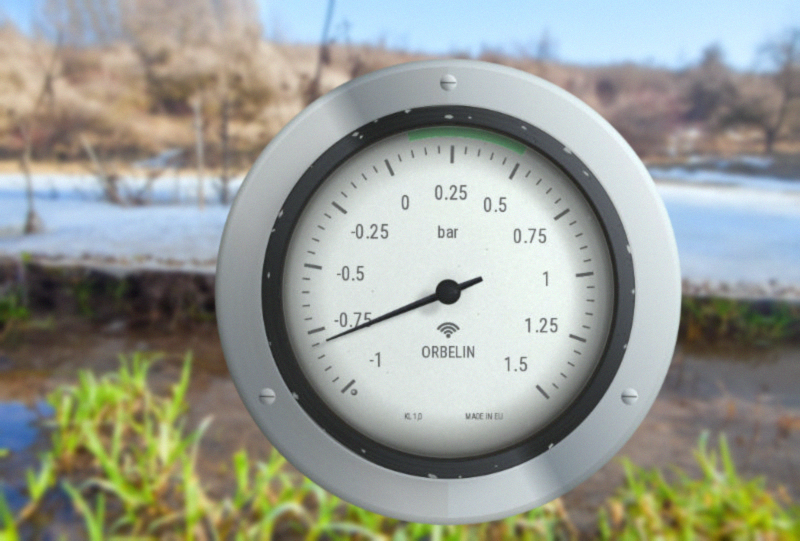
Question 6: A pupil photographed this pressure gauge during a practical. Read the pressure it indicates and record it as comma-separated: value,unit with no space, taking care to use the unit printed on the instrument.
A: -0.8,bar
